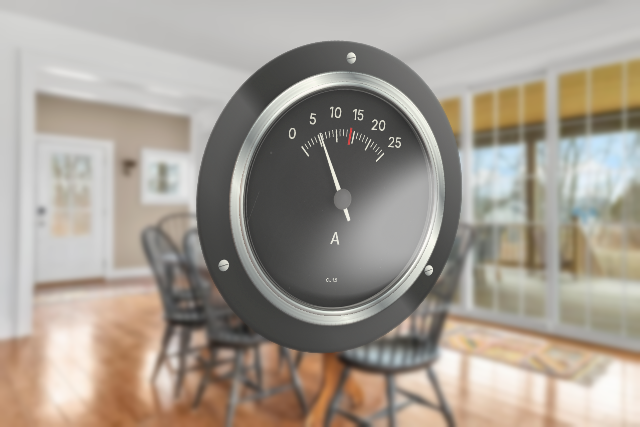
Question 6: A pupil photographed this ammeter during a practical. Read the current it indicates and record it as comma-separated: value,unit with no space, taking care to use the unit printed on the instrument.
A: 5,A
